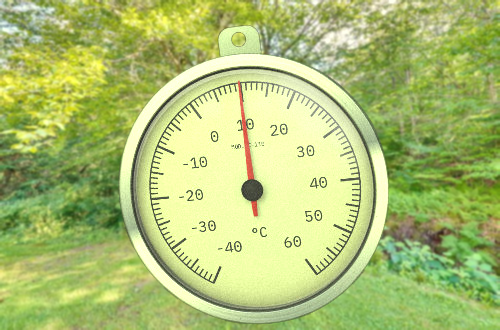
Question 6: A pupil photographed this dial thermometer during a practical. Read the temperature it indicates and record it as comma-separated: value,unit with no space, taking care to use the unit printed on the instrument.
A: 10,°C
